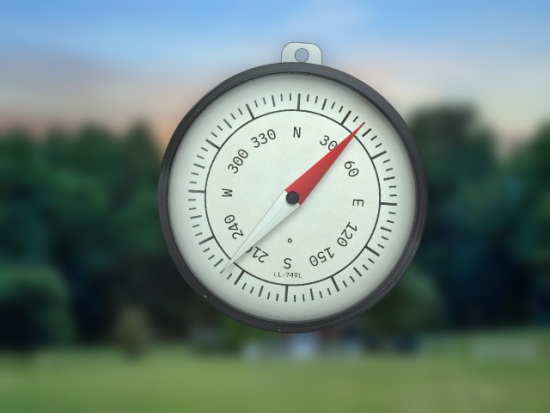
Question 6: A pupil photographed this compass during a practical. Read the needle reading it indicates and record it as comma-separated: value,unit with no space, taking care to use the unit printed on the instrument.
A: 40,°
